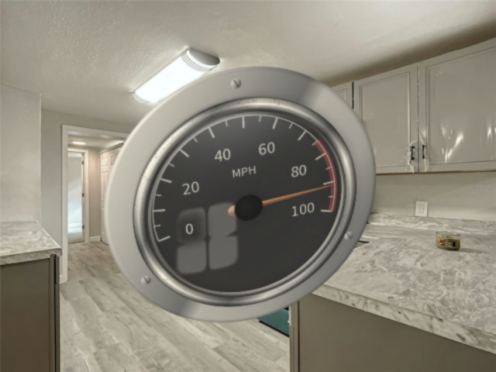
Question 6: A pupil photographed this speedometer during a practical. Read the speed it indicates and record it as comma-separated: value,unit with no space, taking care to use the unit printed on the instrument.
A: 90,mph
